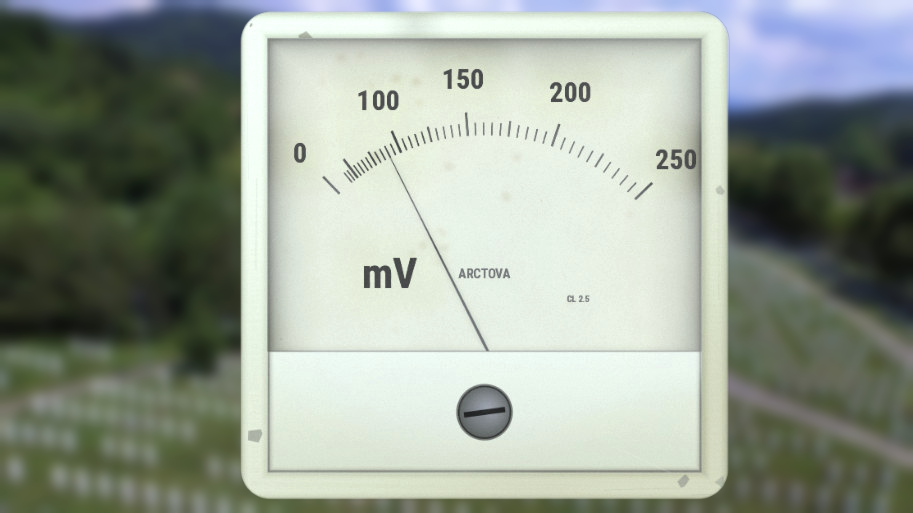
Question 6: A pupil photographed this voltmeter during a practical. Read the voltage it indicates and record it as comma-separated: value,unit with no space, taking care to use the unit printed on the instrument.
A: 90,mV
